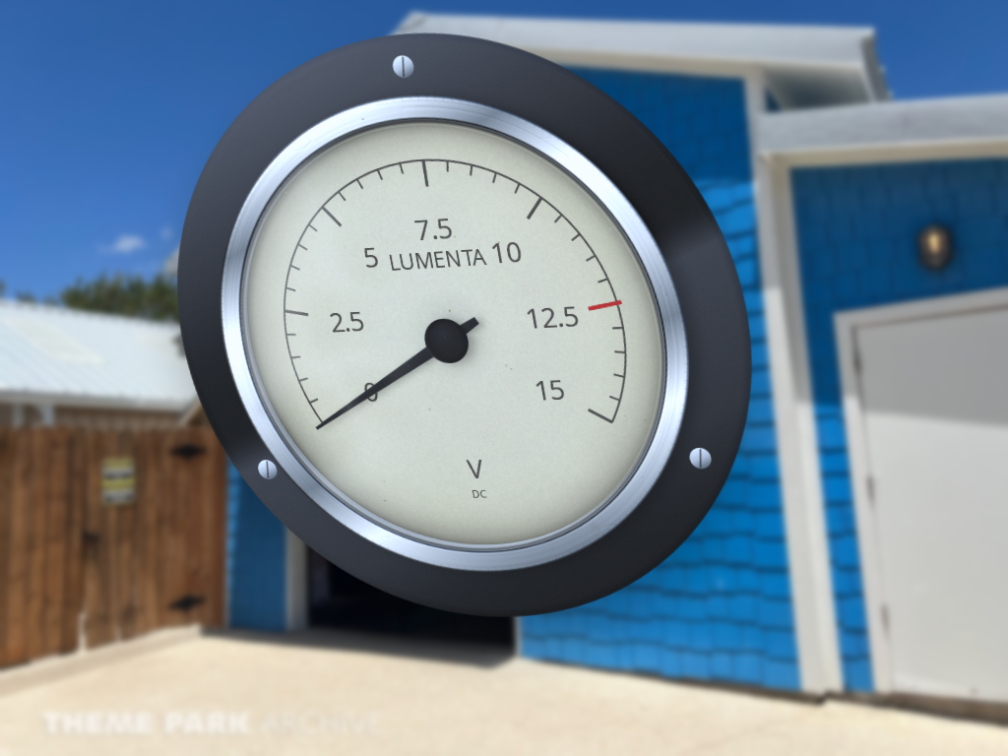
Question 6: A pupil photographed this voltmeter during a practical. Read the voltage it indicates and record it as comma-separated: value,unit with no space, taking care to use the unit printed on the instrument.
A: 0,V
